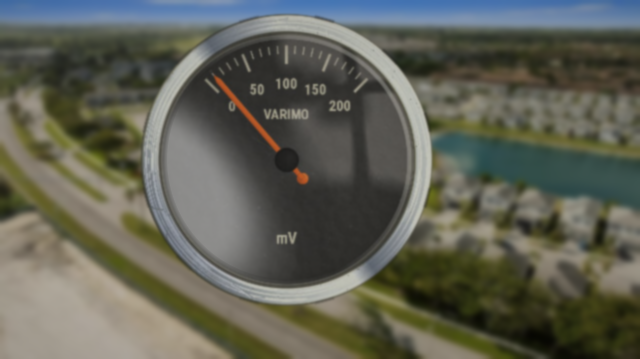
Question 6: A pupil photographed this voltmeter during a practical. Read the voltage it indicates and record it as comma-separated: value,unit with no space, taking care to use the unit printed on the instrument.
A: 10,mV
